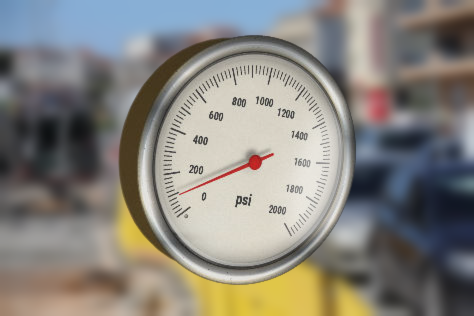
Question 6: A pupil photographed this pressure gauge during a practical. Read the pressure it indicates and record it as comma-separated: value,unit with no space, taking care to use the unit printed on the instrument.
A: 100,psi
